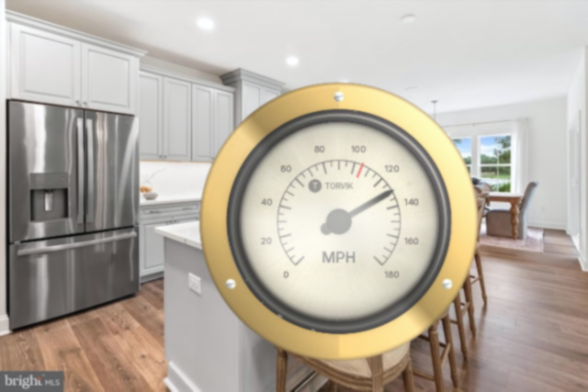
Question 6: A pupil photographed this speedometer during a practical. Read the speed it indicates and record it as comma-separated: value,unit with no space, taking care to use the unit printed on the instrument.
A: 130,mph
